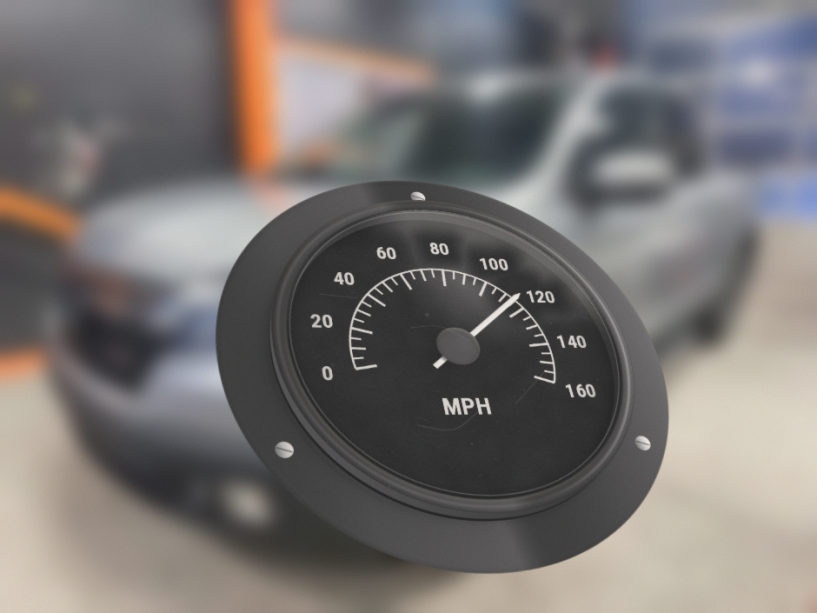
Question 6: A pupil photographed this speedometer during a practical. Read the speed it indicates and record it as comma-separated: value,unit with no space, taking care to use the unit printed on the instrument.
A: 115,mph
